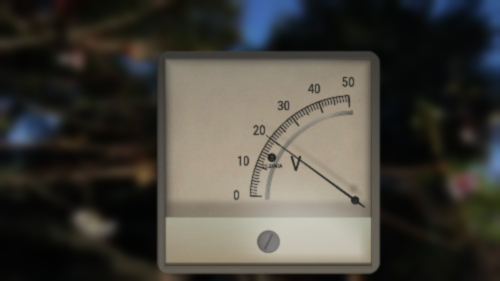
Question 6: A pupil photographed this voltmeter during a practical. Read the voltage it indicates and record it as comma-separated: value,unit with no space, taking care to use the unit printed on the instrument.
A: 20,V
